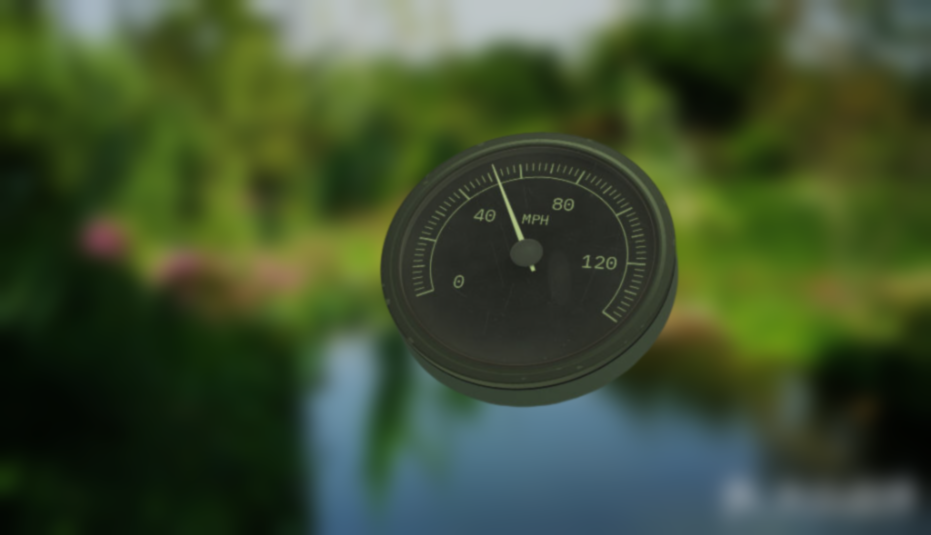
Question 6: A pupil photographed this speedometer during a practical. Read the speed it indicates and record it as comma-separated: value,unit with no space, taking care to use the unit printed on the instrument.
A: 52,mph
